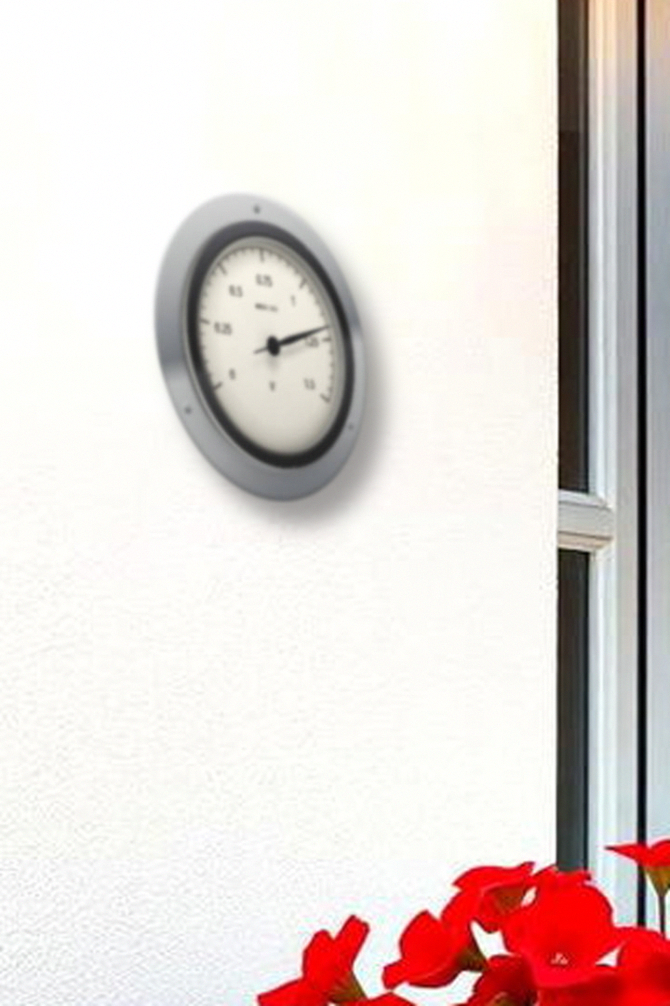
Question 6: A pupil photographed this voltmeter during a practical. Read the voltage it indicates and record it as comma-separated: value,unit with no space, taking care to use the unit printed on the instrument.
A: 1.2,V
